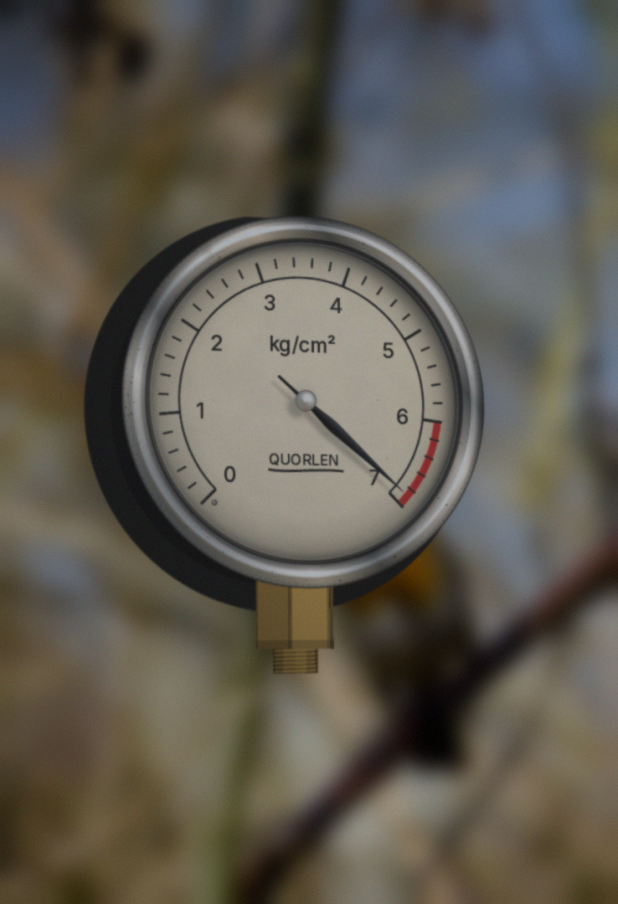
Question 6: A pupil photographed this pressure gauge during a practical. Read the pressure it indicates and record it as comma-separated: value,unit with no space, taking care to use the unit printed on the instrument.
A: 6.9,kg/cm²
